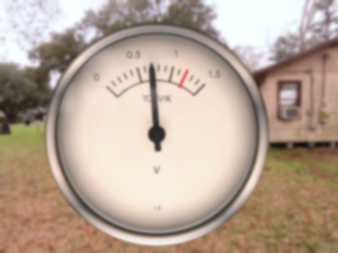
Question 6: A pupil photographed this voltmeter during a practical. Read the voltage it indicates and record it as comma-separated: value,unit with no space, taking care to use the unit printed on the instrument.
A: 0.7,V
